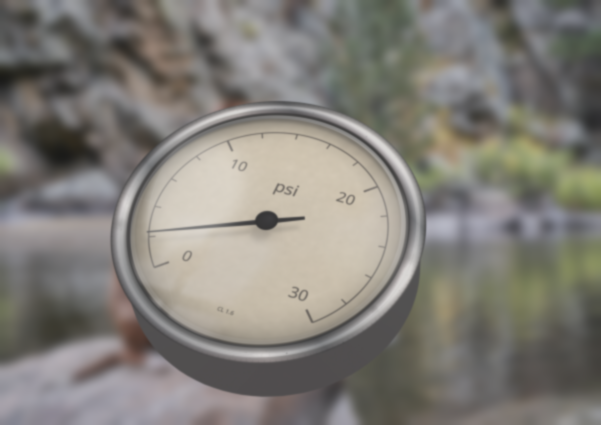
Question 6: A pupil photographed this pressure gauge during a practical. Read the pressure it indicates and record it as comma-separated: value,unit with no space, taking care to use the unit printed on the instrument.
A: 2,psi
